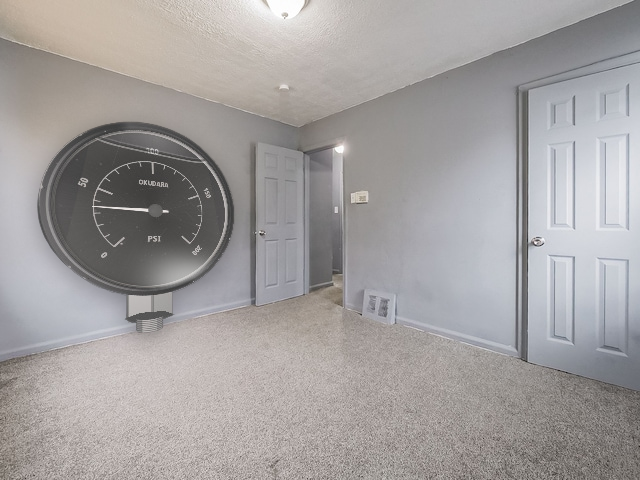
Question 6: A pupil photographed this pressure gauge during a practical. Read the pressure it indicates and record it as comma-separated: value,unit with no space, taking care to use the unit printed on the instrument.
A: 35,psi
